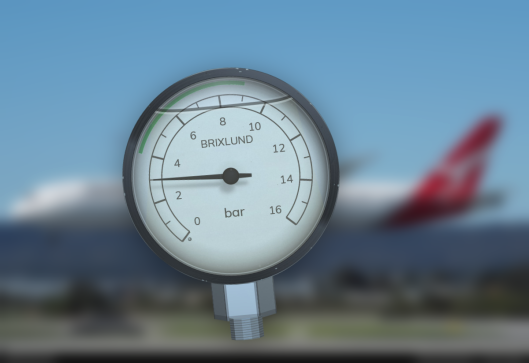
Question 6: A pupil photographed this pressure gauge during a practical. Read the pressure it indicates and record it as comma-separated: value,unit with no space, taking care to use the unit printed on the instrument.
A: 3,bar
